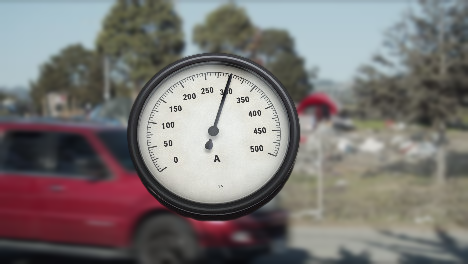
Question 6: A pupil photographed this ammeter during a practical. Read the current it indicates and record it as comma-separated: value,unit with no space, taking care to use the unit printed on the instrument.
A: 300,A
